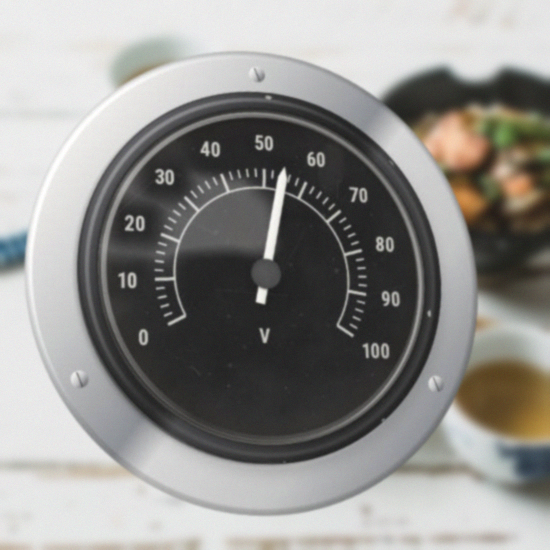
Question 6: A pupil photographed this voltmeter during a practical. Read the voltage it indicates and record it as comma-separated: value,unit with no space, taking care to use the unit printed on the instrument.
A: 54,V
